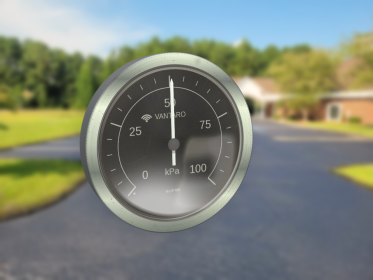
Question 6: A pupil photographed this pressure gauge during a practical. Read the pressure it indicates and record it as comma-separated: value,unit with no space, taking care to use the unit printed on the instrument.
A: 50,kPa
